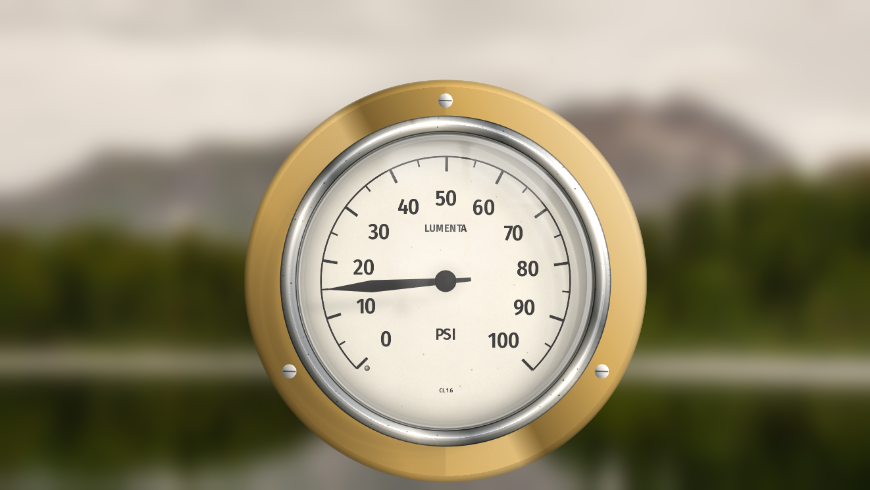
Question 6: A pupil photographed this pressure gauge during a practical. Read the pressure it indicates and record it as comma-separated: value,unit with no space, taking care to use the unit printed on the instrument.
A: 15,psi
